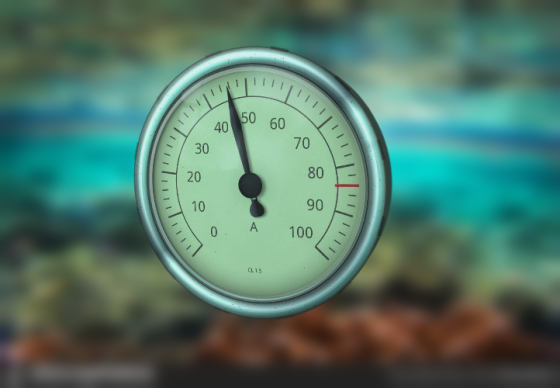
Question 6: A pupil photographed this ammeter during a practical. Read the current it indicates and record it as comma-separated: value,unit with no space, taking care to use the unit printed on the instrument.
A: 46,A
